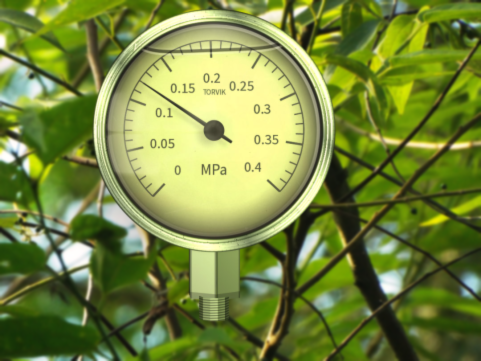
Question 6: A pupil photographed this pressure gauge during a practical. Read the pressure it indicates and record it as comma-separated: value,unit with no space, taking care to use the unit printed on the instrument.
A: 0.12,MPa
